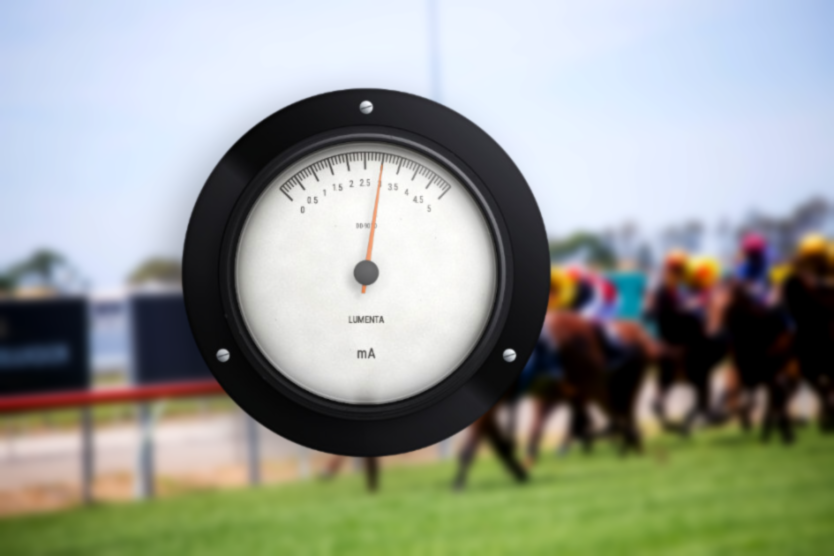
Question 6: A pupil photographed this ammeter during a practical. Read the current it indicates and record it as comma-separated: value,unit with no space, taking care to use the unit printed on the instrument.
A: 3,mA
